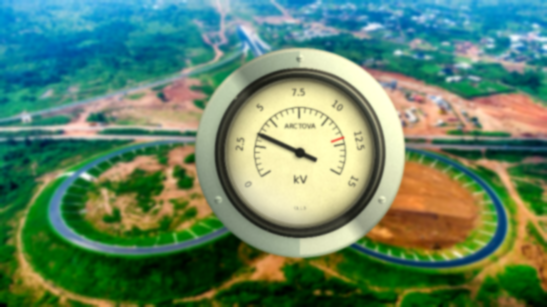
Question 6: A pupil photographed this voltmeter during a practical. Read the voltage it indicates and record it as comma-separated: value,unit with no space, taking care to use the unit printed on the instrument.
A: 3.5,kV
